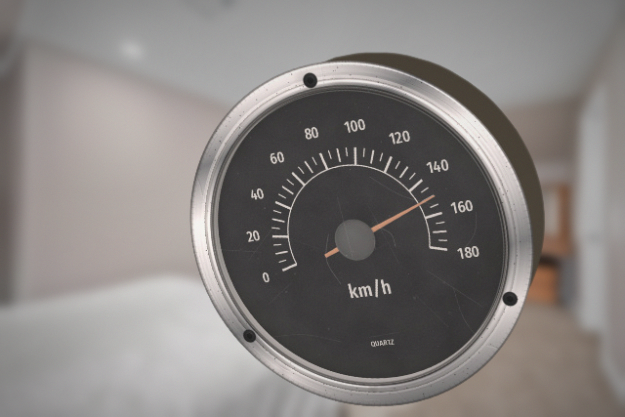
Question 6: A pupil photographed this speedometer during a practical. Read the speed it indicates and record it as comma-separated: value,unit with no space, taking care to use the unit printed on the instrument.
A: 150,km/h
